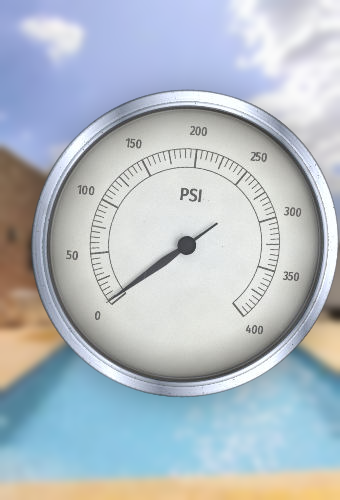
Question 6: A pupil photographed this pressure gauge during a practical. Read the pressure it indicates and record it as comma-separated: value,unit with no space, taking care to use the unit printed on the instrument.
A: 5,psi
